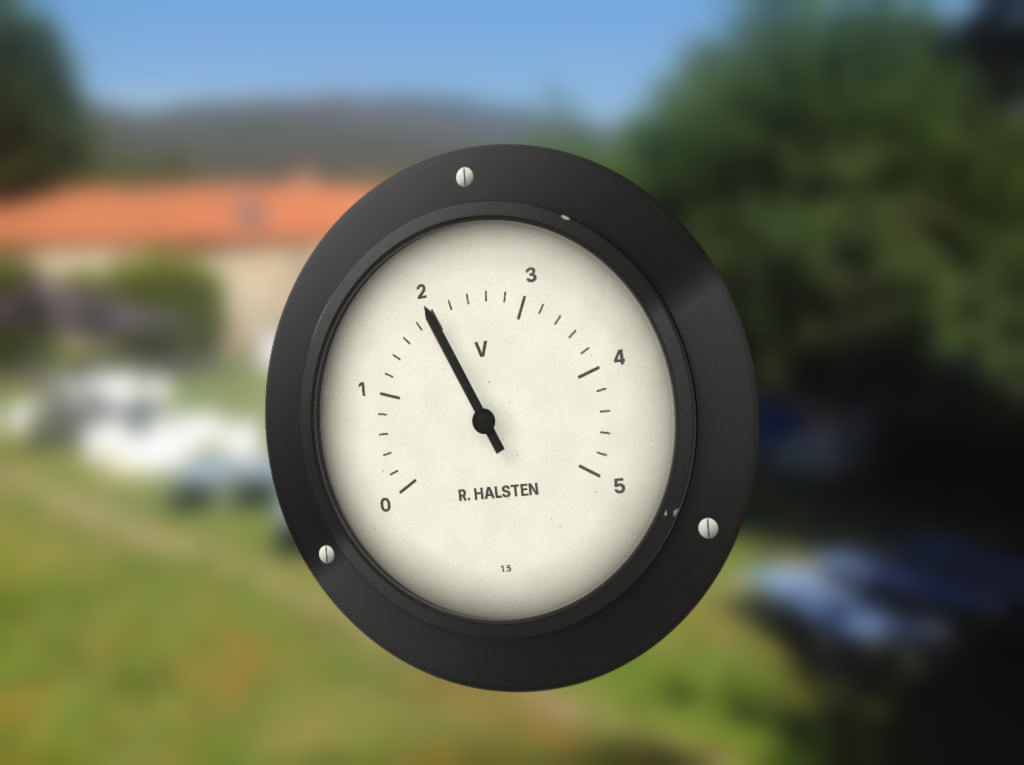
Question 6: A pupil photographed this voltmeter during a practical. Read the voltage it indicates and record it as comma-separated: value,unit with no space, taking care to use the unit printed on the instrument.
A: 2,V
